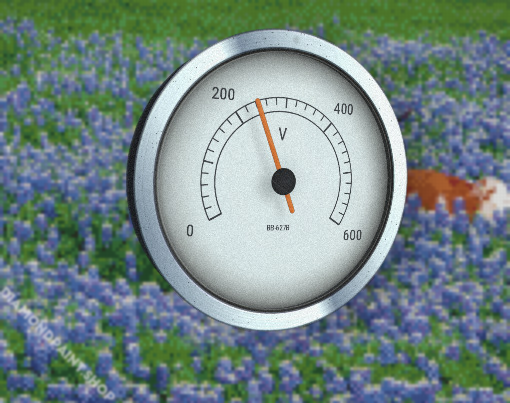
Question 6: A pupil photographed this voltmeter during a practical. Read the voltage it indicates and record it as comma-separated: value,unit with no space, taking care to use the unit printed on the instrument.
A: 240,V
